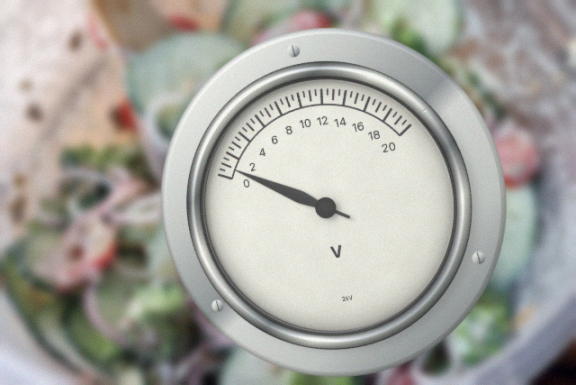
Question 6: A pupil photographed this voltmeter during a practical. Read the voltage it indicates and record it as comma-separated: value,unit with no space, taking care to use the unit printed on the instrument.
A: 1,V
